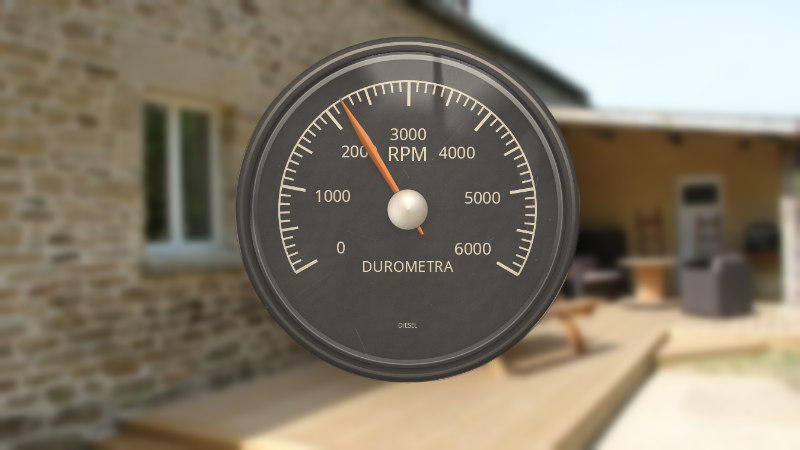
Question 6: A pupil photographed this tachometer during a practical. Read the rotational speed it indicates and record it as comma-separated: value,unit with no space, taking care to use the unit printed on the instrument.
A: 2200,rpm
